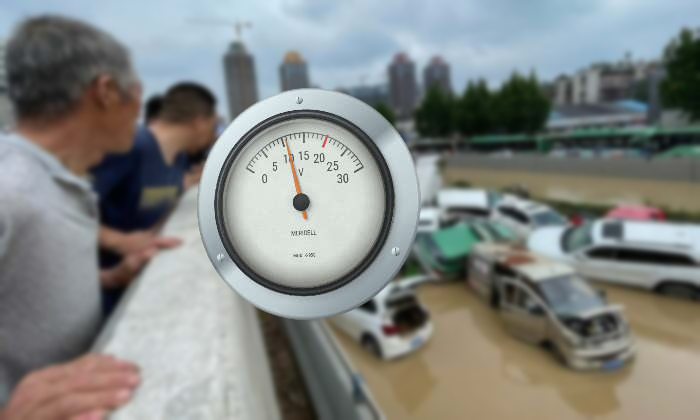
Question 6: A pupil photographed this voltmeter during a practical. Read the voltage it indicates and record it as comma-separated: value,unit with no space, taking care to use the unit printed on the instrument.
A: 11,V
